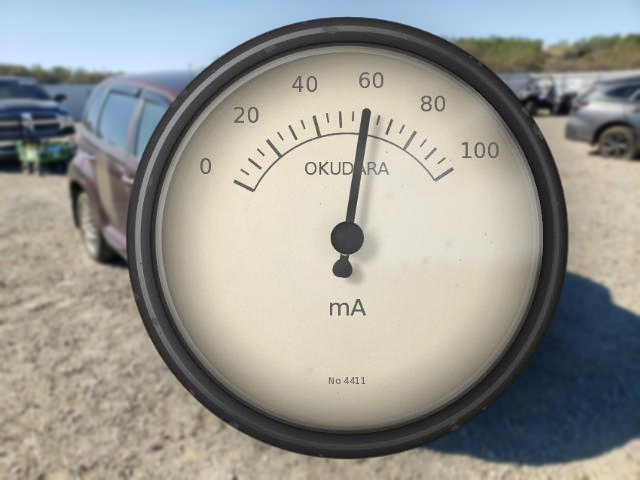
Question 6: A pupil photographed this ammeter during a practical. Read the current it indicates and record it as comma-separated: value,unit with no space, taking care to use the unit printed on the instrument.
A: 60,mA
